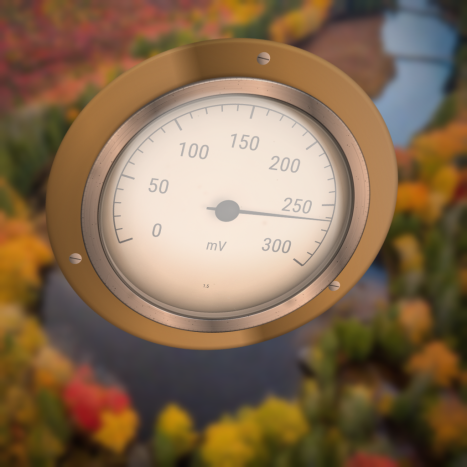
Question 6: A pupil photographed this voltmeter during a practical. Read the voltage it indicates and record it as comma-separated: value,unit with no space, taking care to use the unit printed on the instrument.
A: 260,mV
